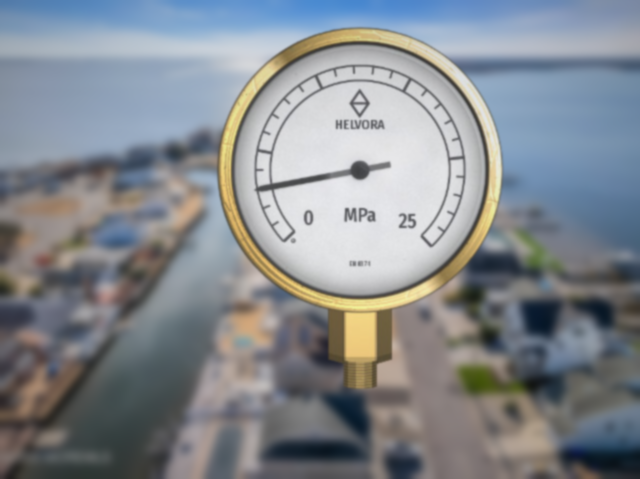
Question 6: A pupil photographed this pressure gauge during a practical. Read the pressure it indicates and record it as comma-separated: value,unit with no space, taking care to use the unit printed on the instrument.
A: 3,MPa
